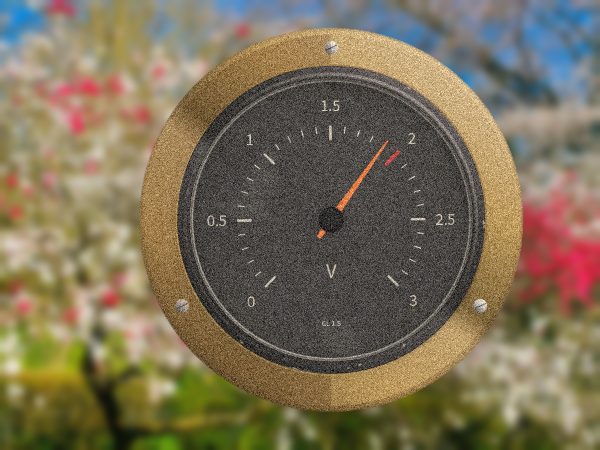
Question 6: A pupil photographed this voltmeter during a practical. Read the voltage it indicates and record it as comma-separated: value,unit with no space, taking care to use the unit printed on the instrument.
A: 1.9,V
